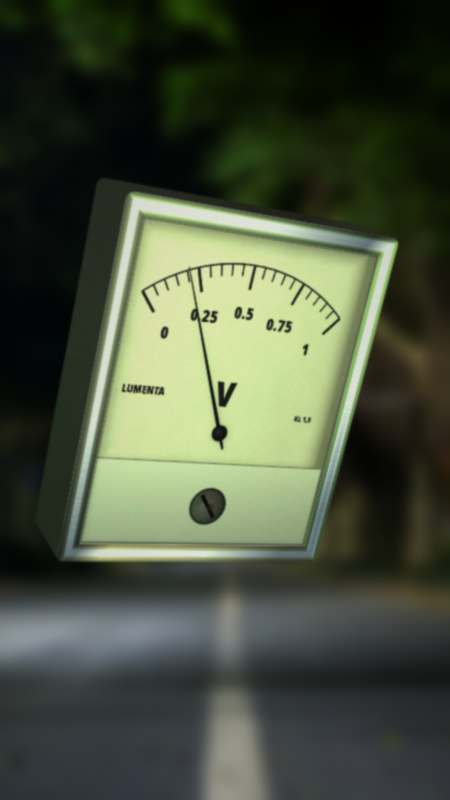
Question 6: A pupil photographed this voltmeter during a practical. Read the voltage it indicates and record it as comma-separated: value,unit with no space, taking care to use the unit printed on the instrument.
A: 0.2,V
